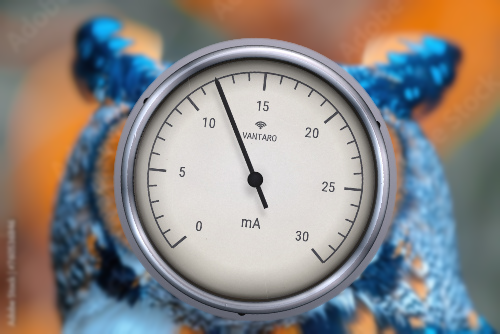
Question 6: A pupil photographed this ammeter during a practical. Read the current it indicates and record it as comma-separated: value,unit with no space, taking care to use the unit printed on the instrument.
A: 12,mA
